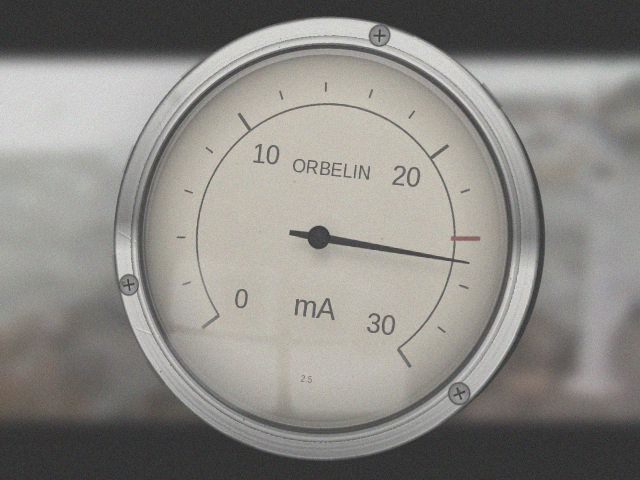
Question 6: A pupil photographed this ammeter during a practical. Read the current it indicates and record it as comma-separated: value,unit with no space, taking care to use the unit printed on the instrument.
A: 25,mA
